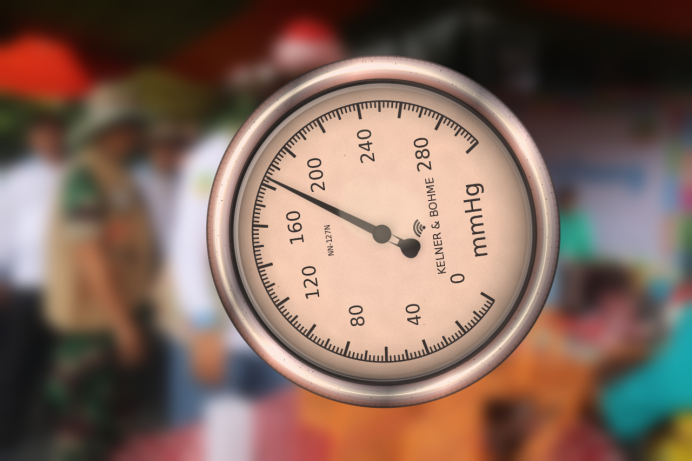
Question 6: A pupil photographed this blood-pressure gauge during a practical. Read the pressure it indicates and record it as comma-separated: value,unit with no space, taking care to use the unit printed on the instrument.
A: 184,mmHg
